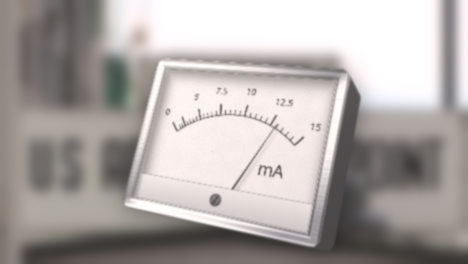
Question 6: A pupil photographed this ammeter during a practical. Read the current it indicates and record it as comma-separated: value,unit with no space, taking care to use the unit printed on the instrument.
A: 13,mA
